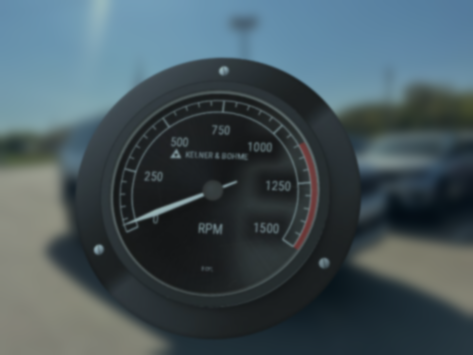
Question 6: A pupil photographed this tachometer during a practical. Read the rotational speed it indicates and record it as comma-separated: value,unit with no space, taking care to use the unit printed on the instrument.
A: 25,rpm
